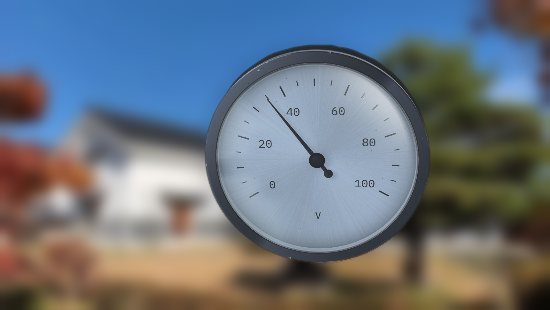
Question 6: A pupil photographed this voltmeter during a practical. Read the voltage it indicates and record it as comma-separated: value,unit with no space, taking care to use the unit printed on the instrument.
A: 35,V
